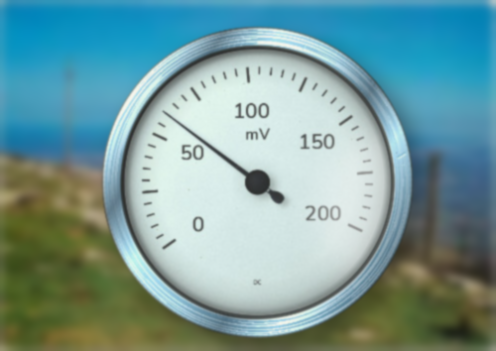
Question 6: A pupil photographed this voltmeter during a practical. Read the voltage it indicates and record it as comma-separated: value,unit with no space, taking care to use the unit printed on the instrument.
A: 60,mV
